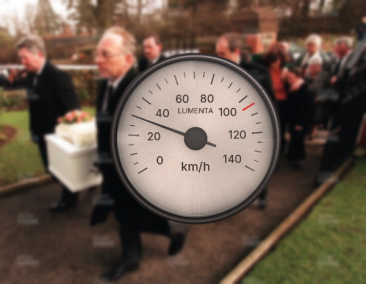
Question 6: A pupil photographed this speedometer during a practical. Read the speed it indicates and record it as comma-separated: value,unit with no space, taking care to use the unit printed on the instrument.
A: 30,km/h
